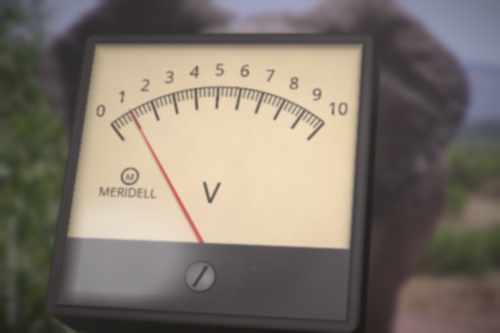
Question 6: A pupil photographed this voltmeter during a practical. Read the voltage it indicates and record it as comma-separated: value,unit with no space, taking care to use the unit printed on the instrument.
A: 1,V
